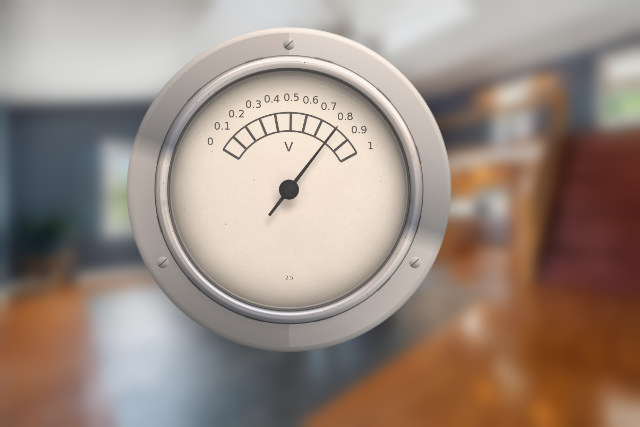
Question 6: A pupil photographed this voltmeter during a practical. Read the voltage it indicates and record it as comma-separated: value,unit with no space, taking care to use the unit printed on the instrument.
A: 0.8,V
